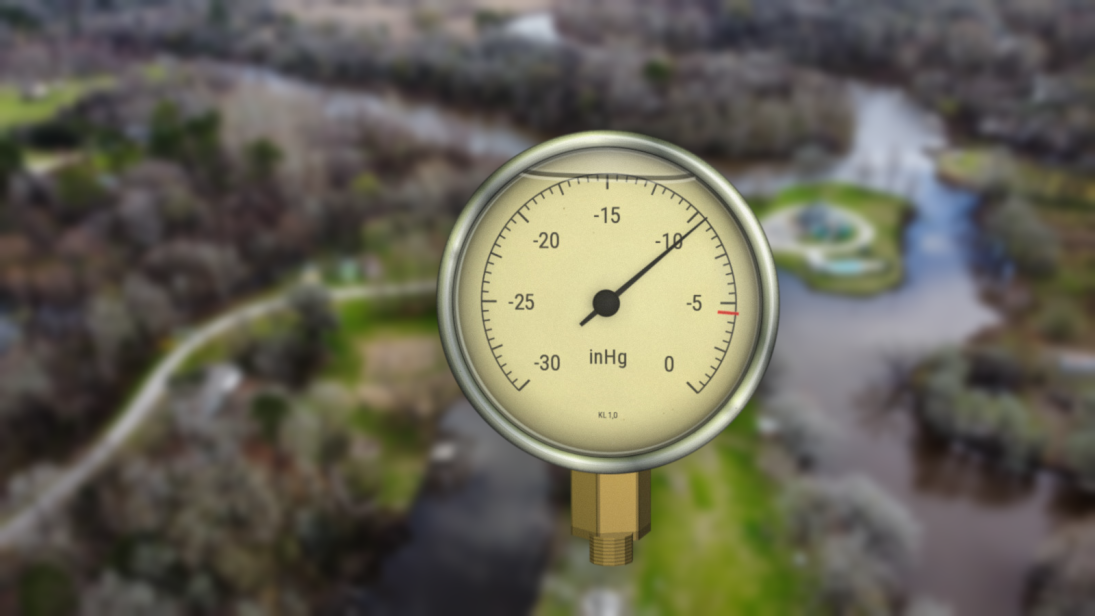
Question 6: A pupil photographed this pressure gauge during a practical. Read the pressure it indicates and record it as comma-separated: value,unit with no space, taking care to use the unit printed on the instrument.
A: -9.5,inHg
